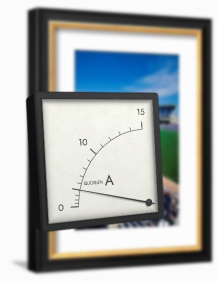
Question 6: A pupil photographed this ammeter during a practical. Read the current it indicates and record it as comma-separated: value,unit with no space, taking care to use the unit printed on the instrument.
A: 5,A
